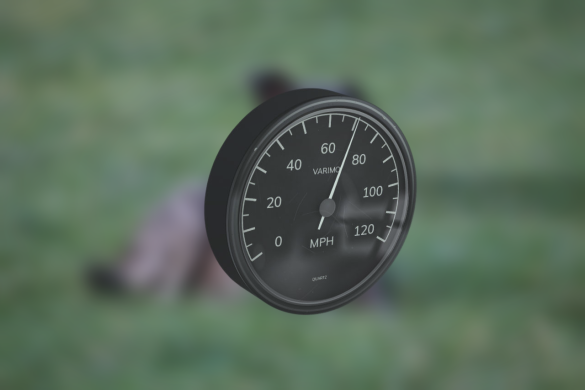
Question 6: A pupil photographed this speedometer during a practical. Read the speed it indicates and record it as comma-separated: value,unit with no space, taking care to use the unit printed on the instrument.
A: 70,mph
